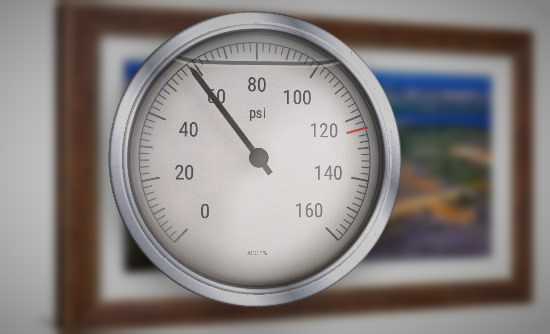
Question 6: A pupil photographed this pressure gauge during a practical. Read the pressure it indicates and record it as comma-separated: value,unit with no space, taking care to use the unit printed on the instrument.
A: 58,psi
